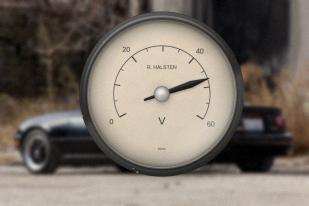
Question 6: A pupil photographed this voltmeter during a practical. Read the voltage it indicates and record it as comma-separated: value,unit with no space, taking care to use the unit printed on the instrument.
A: 47.5,V
